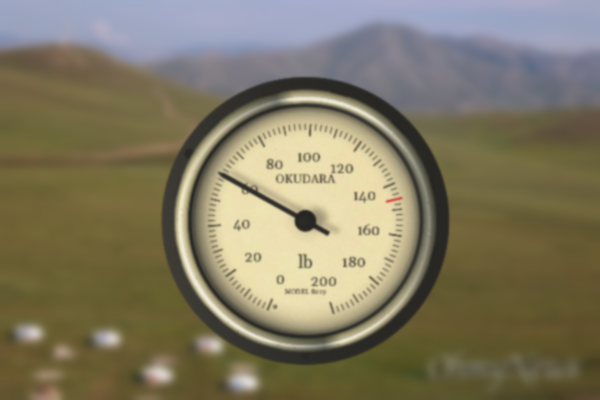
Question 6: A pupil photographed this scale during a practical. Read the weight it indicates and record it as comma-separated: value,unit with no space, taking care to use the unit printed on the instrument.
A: 60,lb
